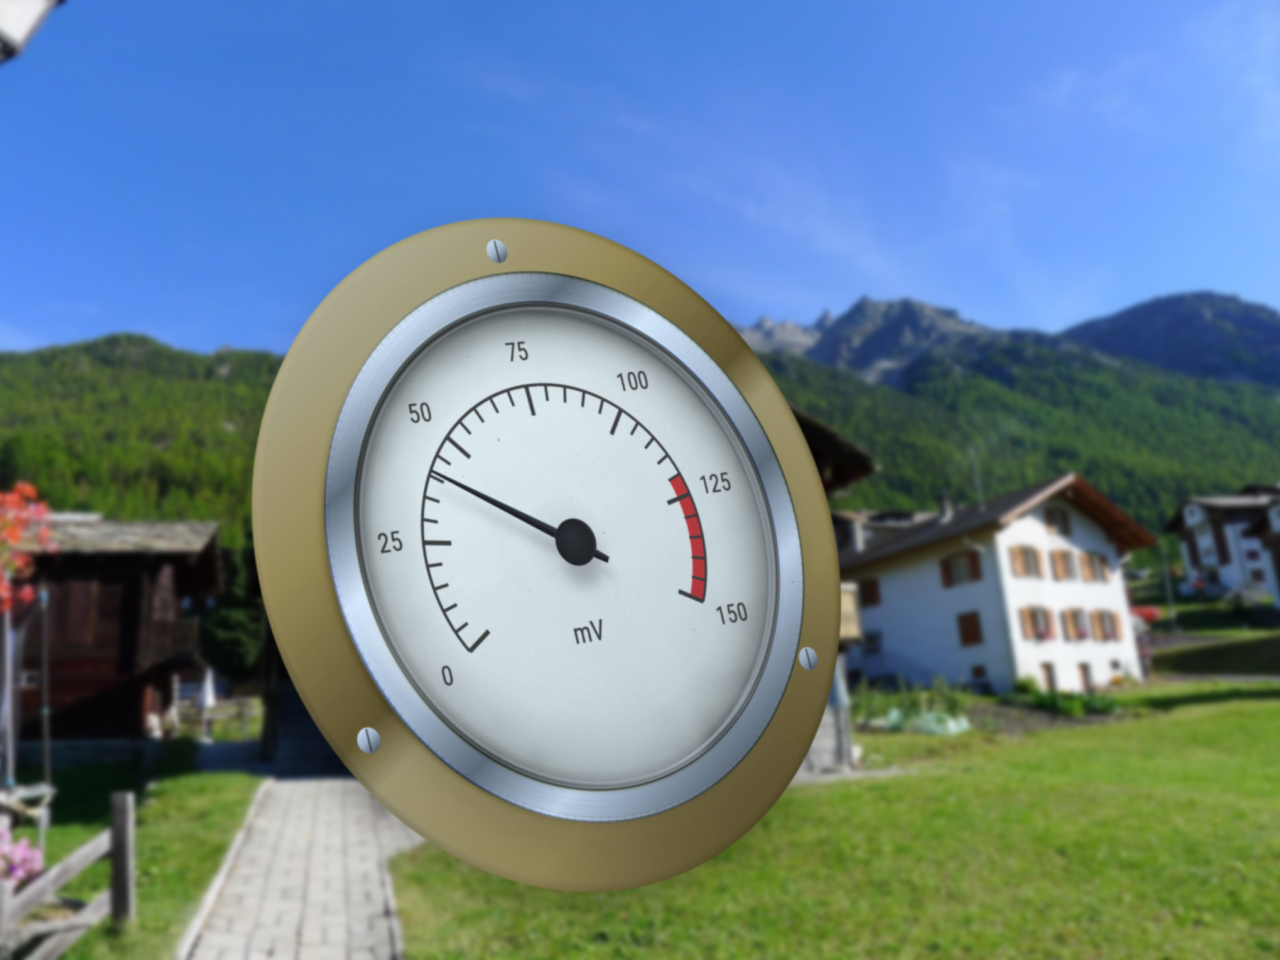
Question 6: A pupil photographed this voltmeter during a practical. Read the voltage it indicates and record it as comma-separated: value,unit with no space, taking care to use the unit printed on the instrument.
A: 40,mV
